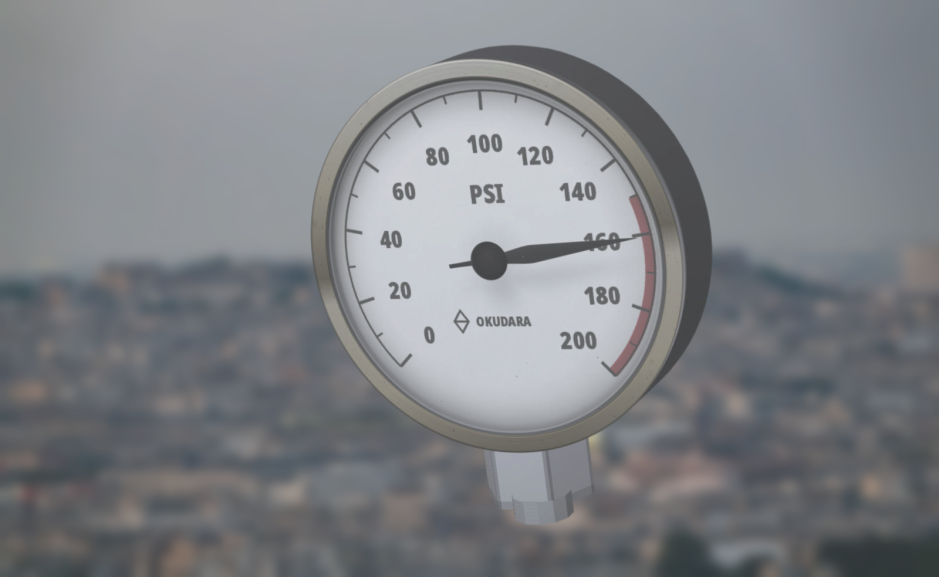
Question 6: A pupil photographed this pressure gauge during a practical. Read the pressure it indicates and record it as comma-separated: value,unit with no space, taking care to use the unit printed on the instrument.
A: 160,psi
